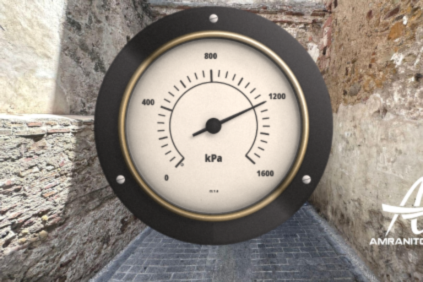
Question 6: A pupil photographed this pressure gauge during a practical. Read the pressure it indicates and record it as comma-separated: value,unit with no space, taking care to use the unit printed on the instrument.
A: 1200,kPa
